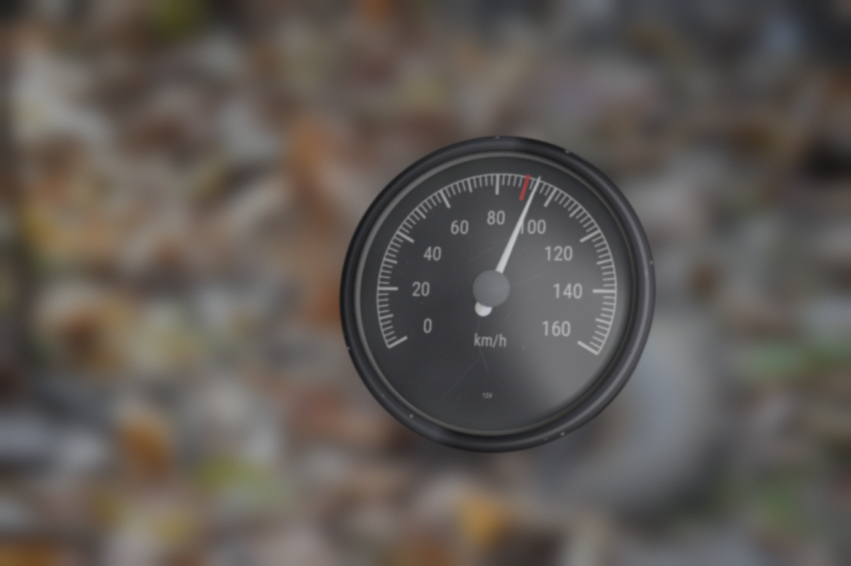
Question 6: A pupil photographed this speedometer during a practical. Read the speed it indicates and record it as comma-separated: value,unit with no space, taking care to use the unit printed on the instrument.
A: 94,km/h
